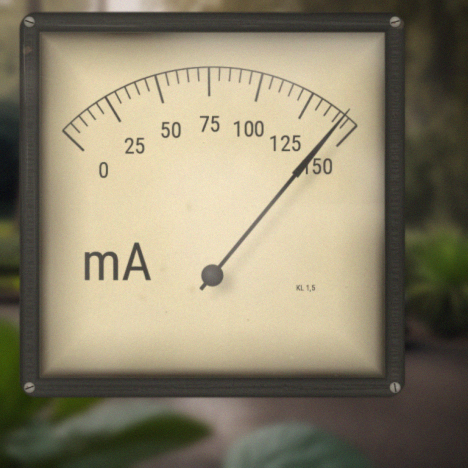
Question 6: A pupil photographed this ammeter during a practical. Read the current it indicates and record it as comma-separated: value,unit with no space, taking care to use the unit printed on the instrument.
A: 142.5,mA
